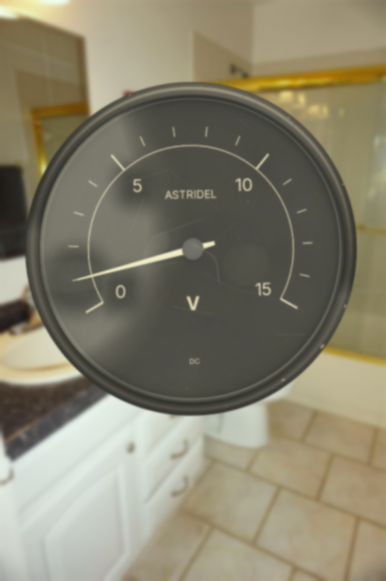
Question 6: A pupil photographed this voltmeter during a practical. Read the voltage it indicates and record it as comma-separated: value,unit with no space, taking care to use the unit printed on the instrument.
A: 1,V
